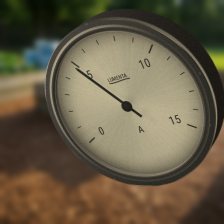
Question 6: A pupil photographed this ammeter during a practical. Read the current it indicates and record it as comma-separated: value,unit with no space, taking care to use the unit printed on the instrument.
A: 5,A
